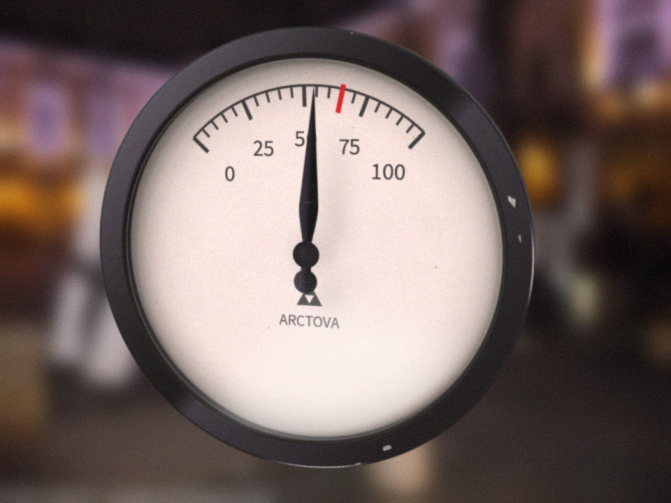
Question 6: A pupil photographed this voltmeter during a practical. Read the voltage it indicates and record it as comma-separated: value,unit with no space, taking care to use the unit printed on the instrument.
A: 55,V
